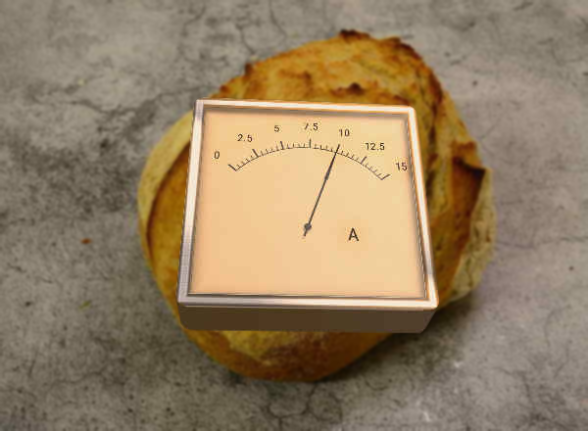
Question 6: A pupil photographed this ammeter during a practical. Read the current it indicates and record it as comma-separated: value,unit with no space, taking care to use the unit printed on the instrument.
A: 10,A
